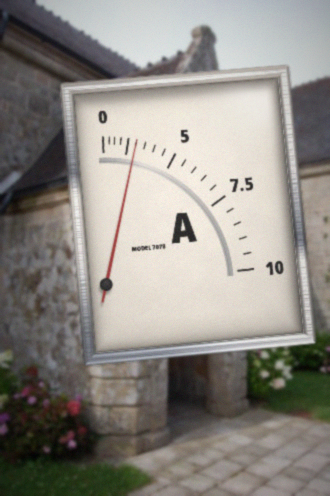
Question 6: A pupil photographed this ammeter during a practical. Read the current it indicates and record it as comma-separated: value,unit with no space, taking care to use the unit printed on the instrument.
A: 3,A
